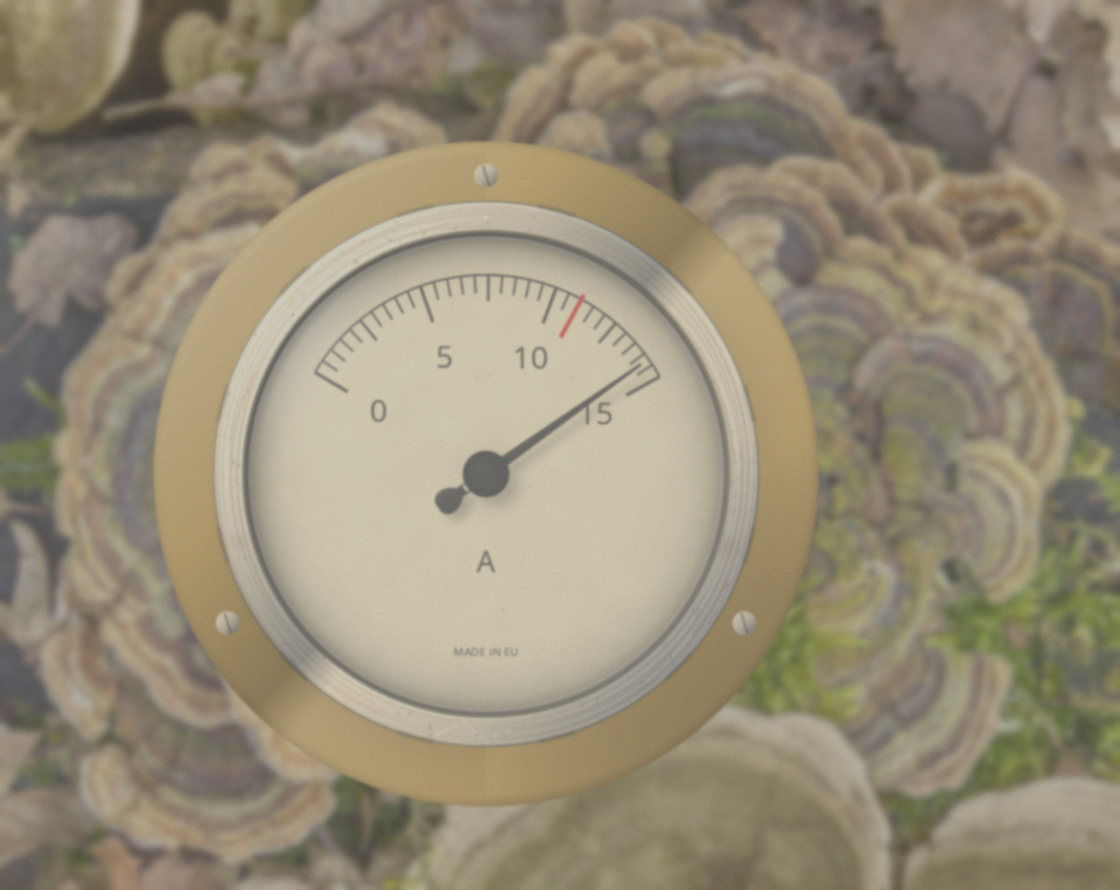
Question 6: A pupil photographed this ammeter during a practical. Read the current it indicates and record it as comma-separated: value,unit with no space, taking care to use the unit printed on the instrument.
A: 14.25,A
